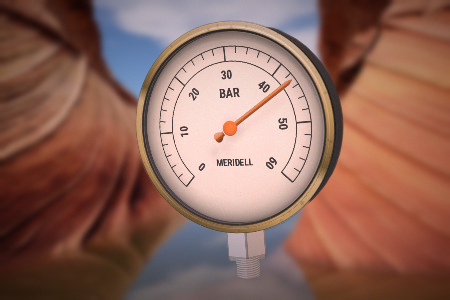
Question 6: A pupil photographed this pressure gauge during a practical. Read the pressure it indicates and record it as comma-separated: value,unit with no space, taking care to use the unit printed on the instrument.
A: 43,bar
